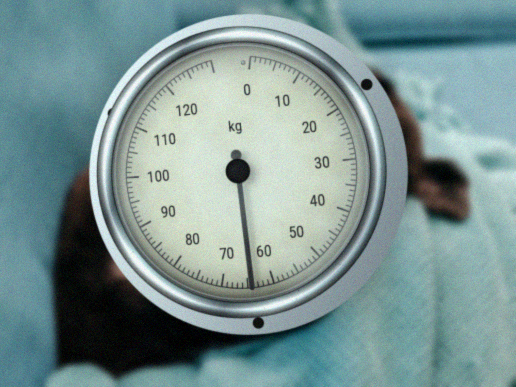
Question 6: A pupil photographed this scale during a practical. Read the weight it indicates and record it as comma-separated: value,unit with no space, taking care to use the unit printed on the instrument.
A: 64,kg
